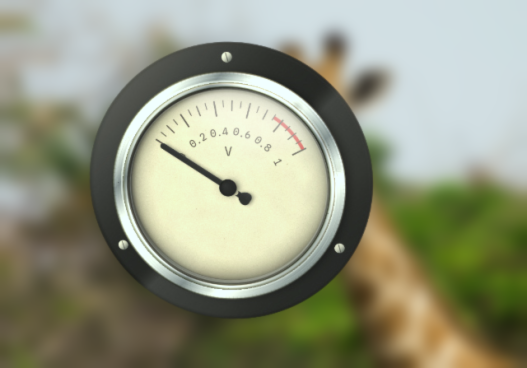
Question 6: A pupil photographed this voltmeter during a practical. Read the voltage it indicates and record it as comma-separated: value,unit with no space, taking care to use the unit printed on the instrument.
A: 0,V
